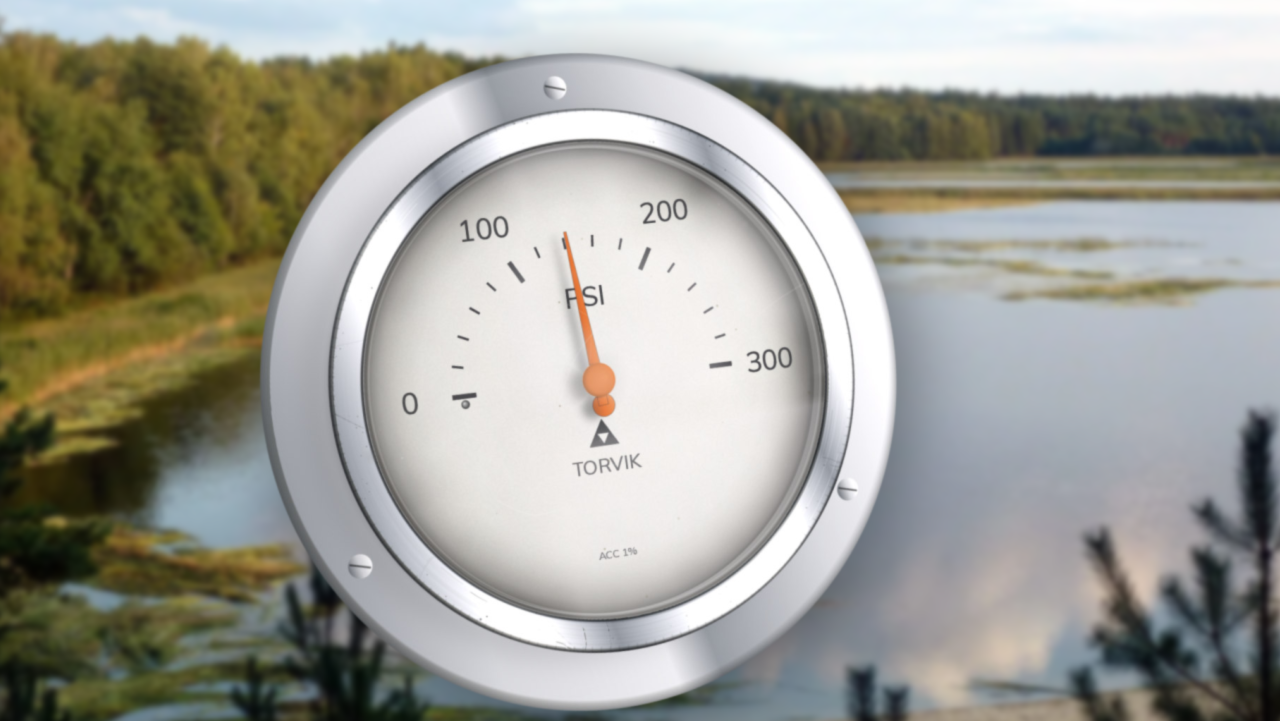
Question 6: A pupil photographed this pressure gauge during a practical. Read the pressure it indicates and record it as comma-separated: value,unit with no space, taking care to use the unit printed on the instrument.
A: 140,psi
